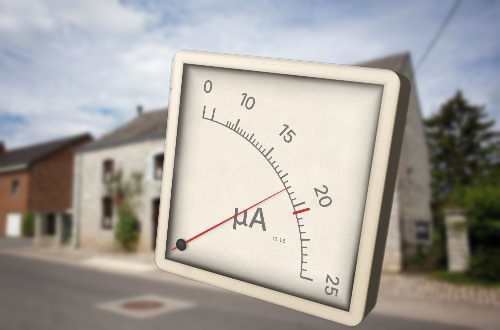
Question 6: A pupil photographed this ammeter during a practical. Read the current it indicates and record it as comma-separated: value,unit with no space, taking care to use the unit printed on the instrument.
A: 18.5,µA
